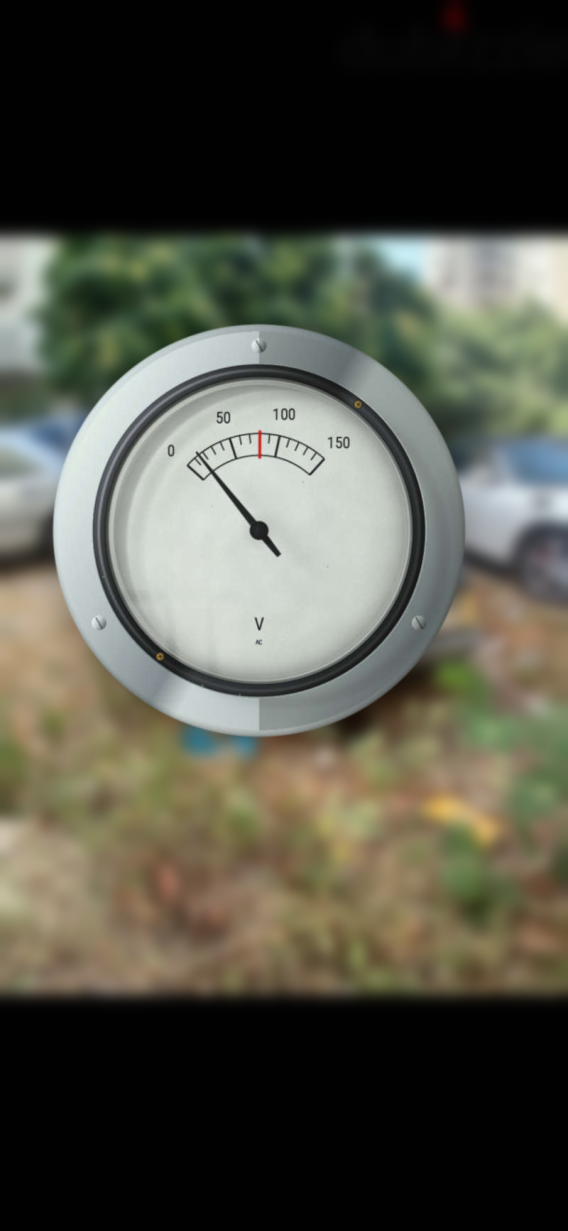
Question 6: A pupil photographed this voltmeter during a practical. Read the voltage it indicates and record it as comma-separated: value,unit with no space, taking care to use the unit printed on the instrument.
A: 15,V
